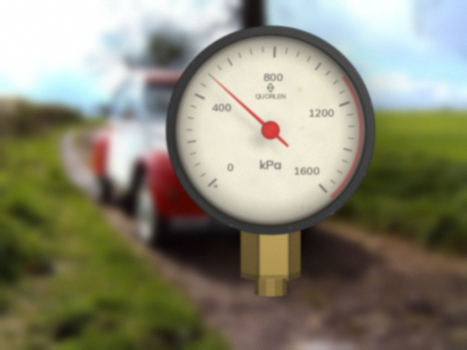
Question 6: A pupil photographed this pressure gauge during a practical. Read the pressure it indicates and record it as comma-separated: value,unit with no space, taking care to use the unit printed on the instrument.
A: 500,kPa
